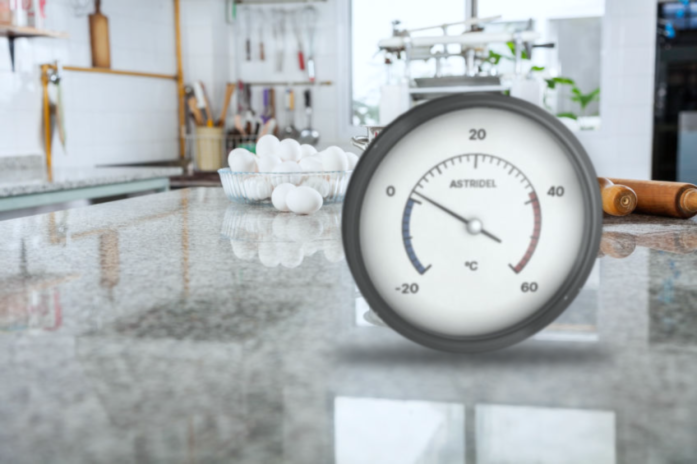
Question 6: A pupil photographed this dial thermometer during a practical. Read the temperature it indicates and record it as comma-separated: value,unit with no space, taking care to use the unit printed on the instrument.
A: 2,°C
